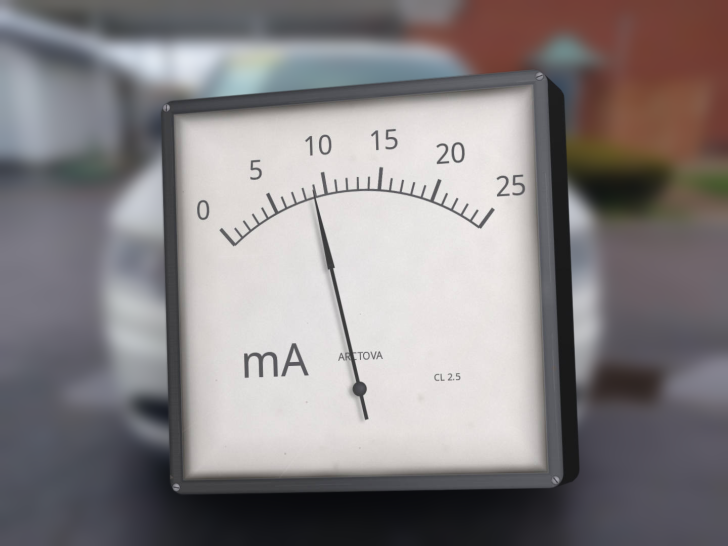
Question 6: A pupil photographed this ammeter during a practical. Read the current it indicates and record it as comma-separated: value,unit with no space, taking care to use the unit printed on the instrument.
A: 9,mA
